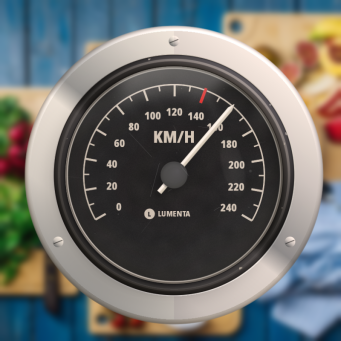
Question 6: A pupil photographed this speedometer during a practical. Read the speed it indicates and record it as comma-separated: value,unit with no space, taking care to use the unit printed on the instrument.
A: 160,km/h
